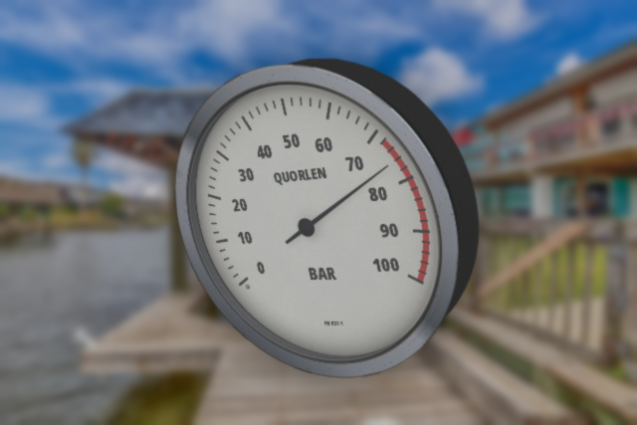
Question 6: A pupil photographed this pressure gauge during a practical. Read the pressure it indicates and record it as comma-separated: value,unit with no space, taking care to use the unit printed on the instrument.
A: 76,bar
